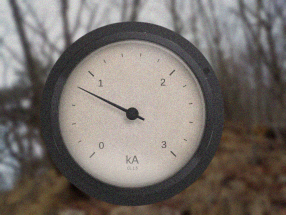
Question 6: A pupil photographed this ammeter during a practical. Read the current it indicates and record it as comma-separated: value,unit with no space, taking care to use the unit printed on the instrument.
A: 0.8,kA
